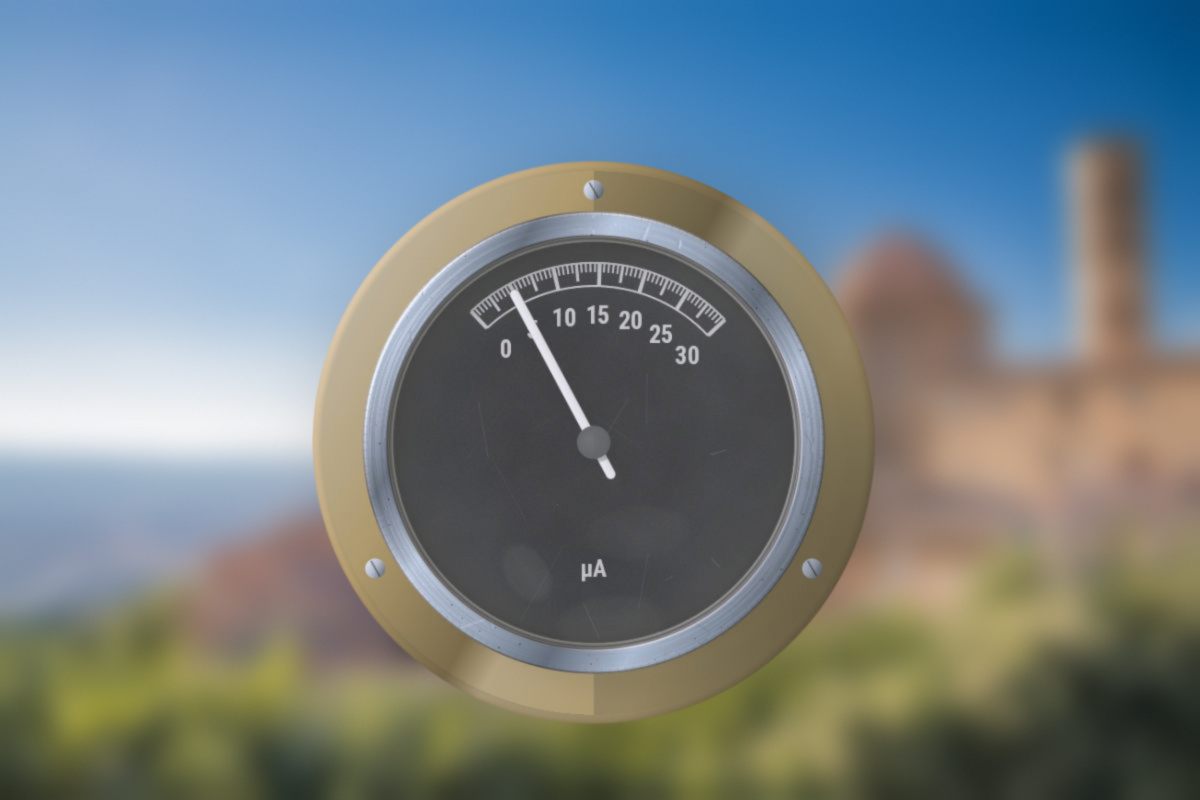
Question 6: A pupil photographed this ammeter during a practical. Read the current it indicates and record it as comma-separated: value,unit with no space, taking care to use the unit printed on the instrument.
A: 5,µA
